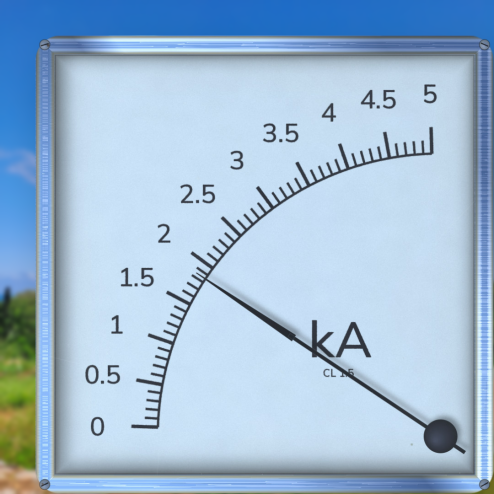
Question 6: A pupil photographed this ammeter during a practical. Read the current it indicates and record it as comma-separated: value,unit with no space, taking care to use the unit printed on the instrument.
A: 1.85,kA
